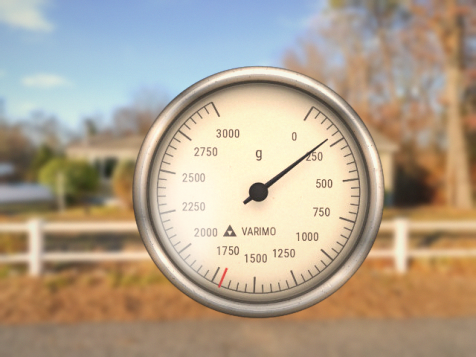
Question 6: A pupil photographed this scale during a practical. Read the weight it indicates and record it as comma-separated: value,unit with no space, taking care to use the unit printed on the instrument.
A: 200,g
